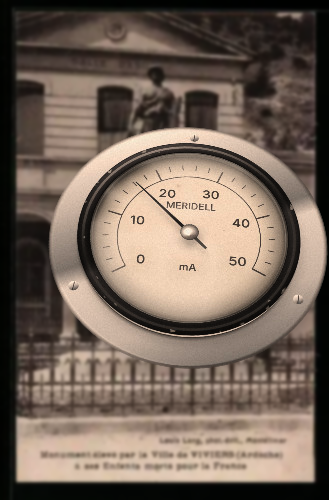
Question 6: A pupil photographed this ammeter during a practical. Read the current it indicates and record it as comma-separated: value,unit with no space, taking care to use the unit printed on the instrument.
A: 16,mA
